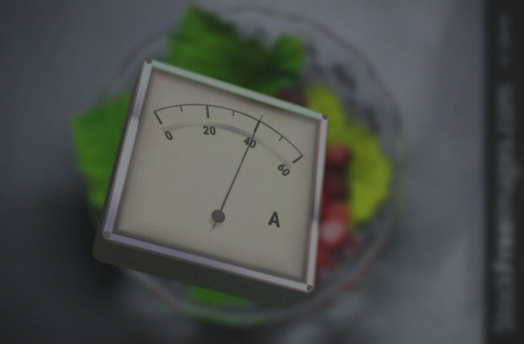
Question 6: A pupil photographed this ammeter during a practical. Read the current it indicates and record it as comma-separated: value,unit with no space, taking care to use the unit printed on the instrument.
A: 40,A
